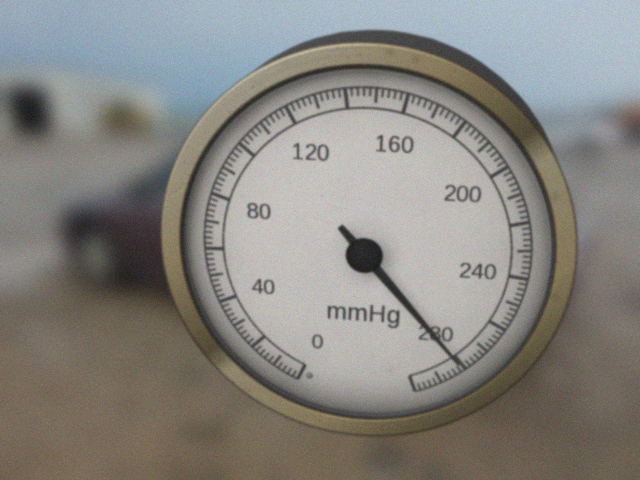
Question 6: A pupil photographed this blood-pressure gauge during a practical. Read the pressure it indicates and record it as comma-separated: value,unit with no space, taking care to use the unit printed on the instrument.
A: 280,mmHg
